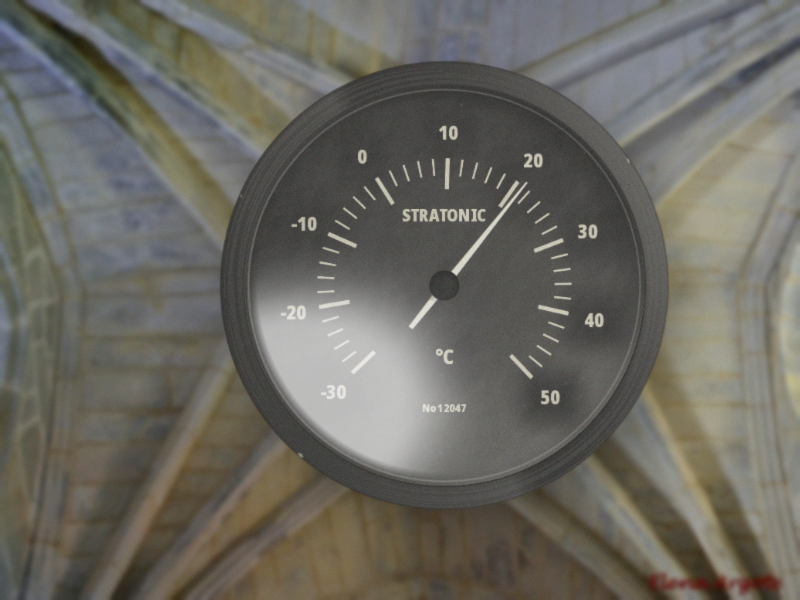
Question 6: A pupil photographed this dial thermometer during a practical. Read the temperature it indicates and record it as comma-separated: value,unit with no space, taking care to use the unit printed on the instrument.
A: 21,°C
